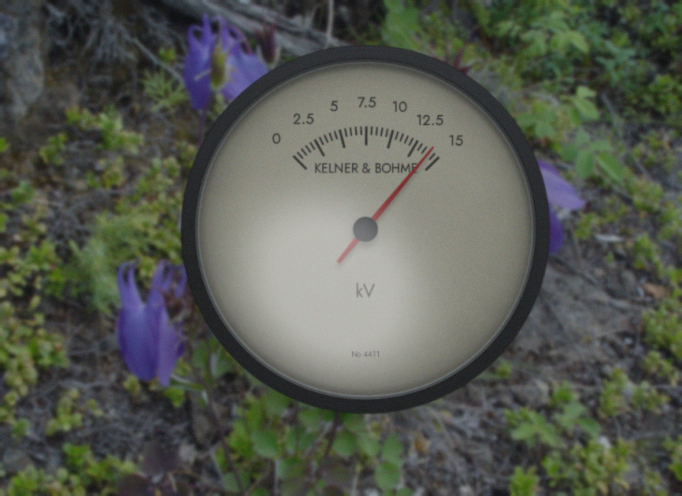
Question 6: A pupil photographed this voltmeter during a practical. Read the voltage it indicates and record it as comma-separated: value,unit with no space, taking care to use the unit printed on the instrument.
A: 14,kV
